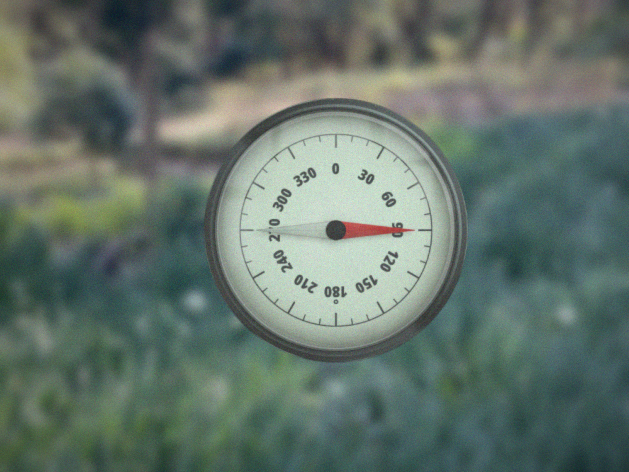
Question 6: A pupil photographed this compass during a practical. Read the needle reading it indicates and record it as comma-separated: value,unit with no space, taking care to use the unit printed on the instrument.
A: 90,°
